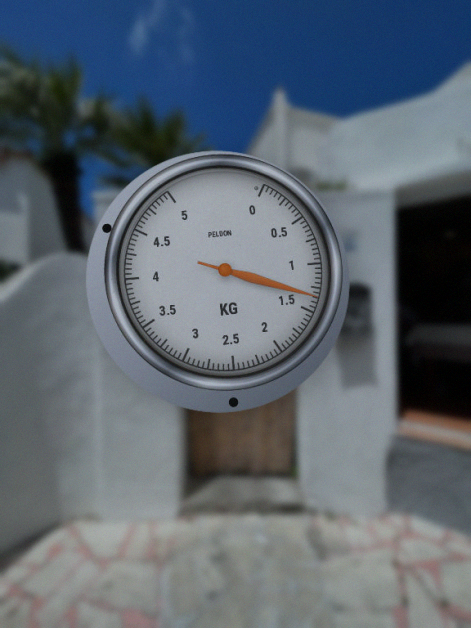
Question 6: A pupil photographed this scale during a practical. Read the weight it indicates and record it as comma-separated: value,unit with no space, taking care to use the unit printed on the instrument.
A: 1.35,kg
